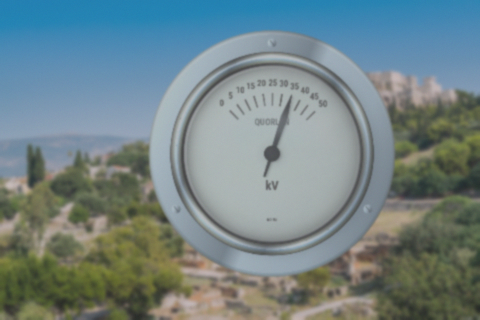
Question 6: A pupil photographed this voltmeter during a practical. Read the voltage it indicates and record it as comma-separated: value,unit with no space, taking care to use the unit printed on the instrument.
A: 35,kV
